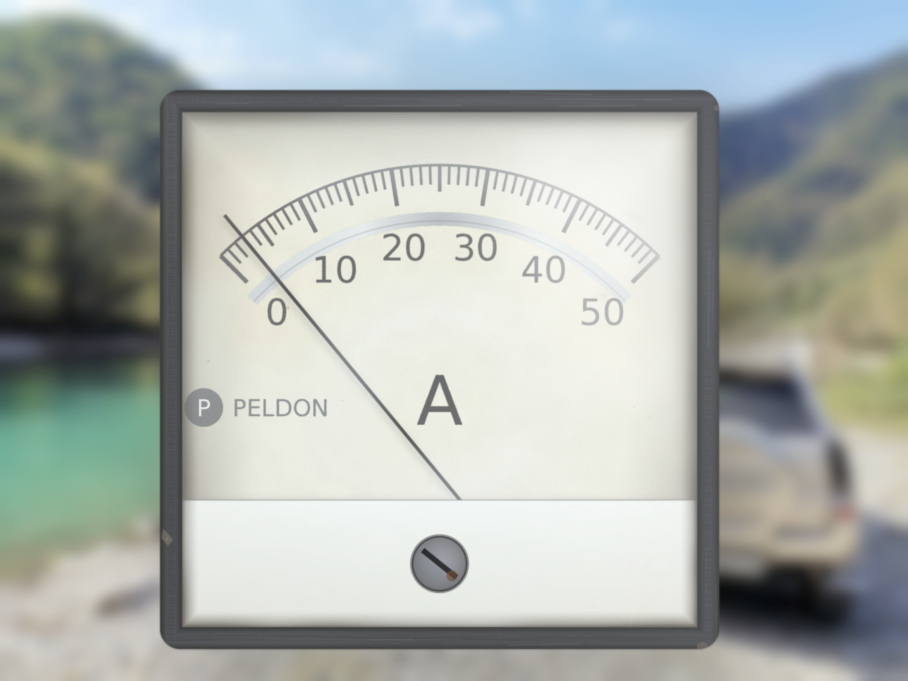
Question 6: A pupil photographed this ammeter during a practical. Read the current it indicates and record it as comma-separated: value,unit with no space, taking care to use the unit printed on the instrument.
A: 3,A
